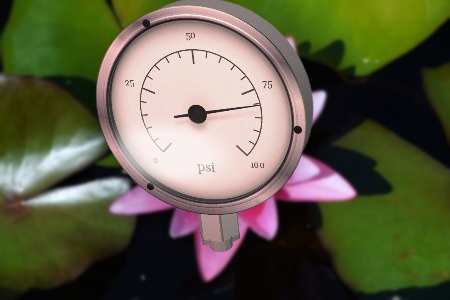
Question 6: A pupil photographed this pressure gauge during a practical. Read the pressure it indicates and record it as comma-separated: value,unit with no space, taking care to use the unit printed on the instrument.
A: 80,psi
